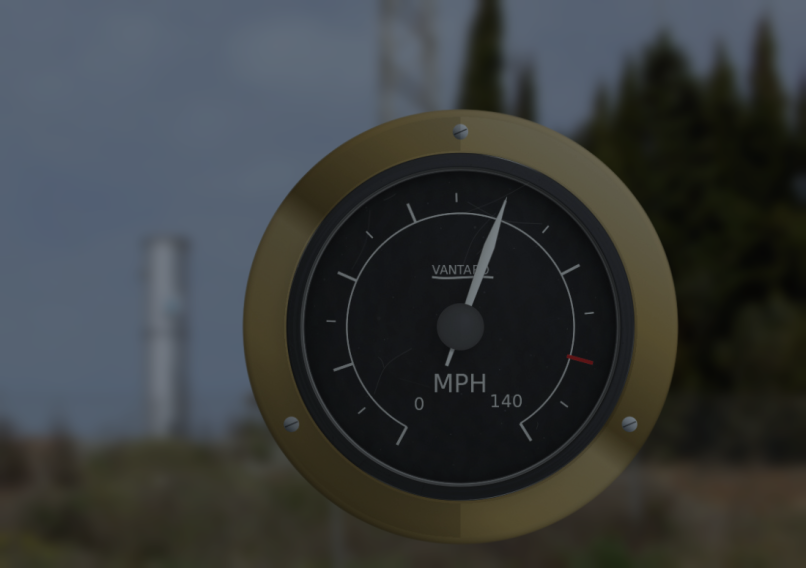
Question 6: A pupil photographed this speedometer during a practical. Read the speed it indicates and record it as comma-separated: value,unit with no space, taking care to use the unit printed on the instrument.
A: 80,mph
